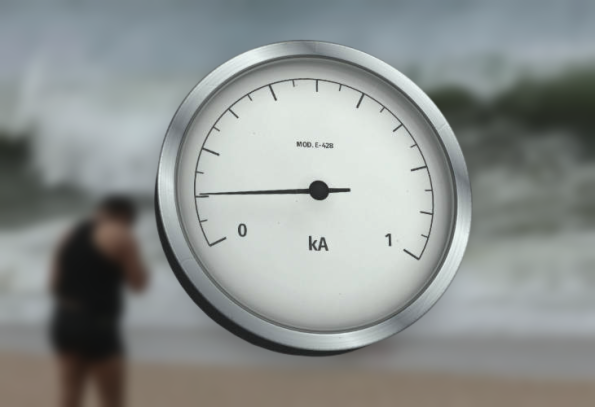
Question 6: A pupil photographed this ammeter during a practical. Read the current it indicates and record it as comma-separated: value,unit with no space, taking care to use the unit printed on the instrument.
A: 0.1,kA
